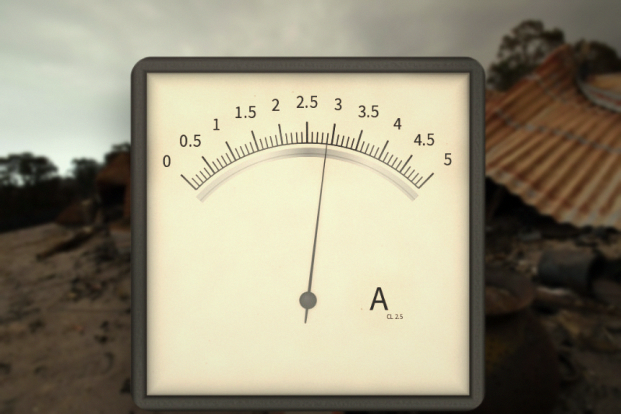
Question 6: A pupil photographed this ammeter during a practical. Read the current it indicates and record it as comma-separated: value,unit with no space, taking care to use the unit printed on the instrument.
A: 2.9,A
